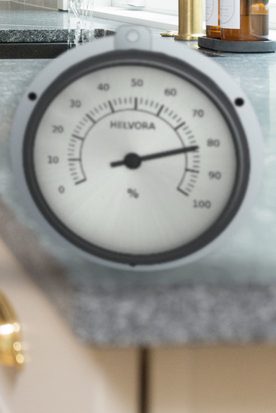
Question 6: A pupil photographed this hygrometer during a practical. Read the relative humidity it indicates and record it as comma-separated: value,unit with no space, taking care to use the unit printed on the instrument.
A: 80,%
